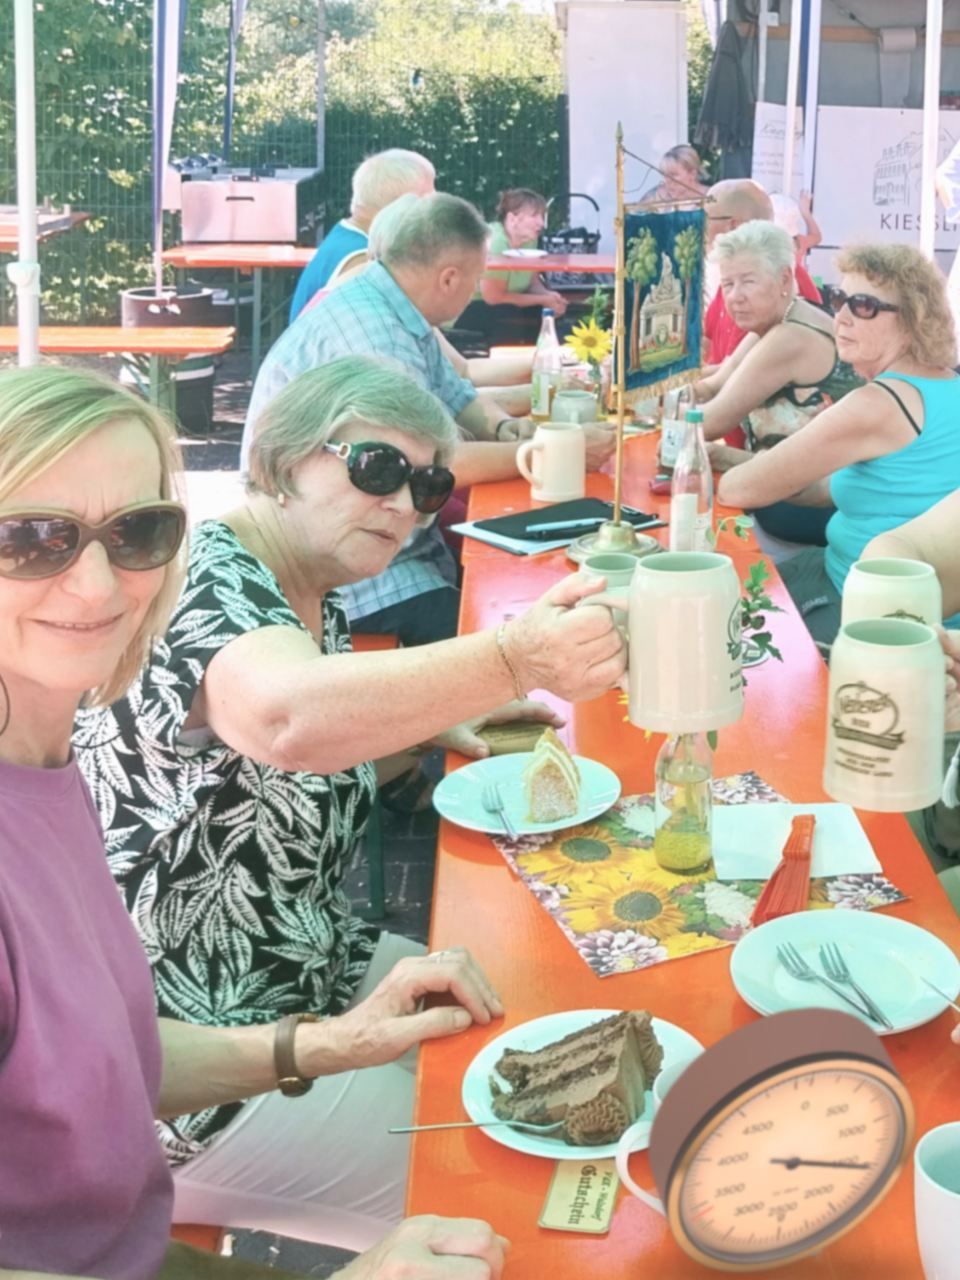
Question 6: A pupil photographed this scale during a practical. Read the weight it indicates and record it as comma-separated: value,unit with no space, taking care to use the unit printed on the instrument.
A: 1500,g
